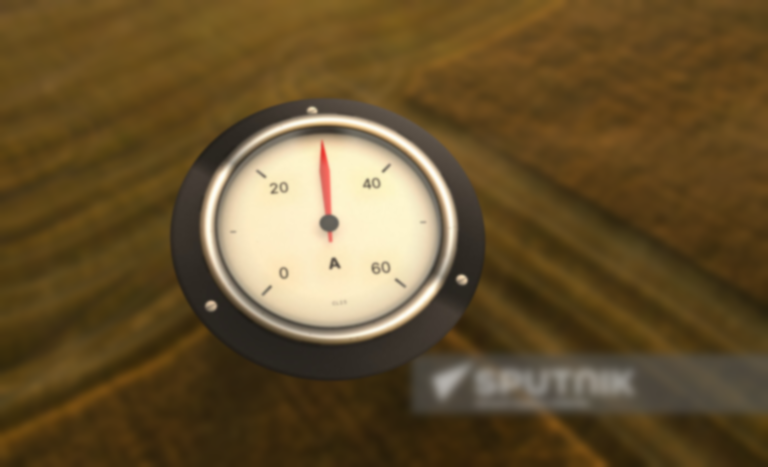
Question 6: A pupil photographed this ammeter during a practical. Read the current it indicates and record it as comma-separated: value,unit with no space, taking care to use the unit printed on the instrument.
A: 30,A
